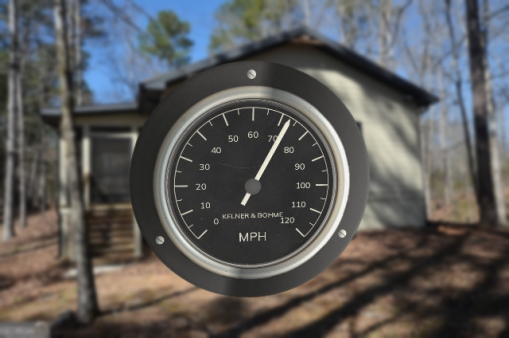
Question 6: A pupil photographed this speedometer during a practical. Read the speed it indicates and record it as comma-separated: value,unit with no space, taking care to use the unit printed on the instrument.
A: 72.5,mph
